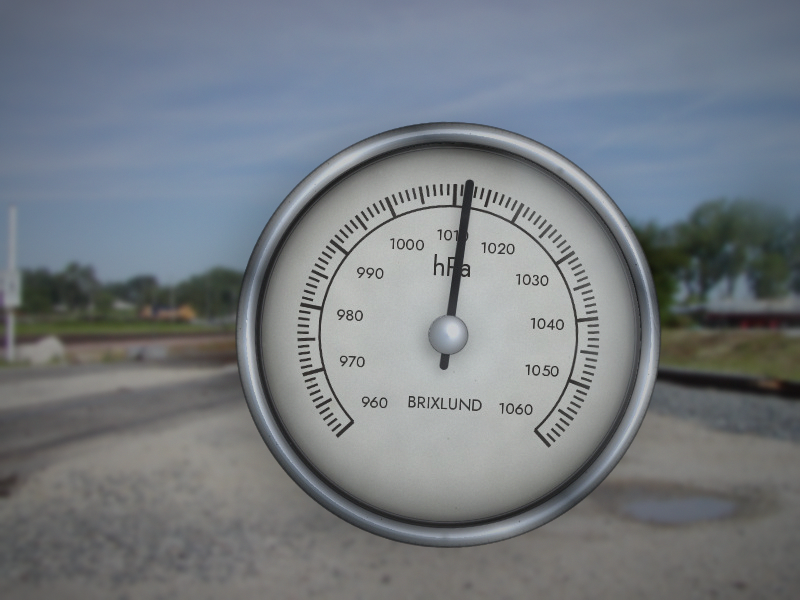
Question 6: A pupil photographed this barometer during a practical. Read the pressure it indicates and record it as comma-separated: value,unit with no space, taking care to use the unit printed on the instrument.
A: 1012,hPa
